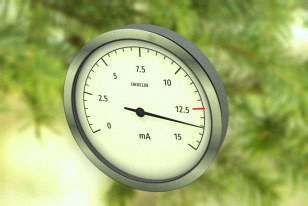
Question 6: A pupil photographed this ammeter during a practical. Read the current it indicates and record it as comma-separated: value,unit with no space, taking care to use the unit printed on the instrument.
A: 13.5,mA
